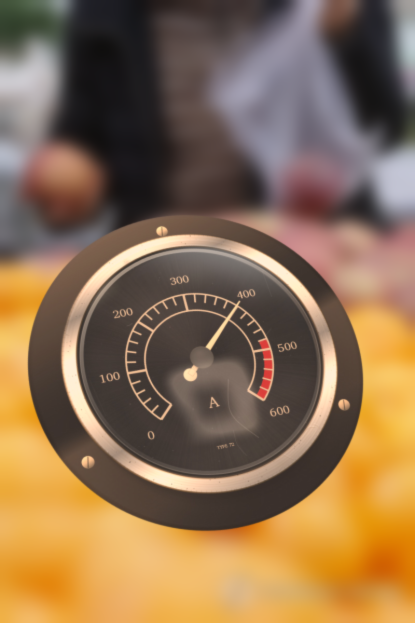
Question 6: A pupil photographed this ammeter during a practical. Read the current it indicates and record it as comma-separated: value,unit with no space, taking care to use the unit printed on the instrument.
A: 400,A
